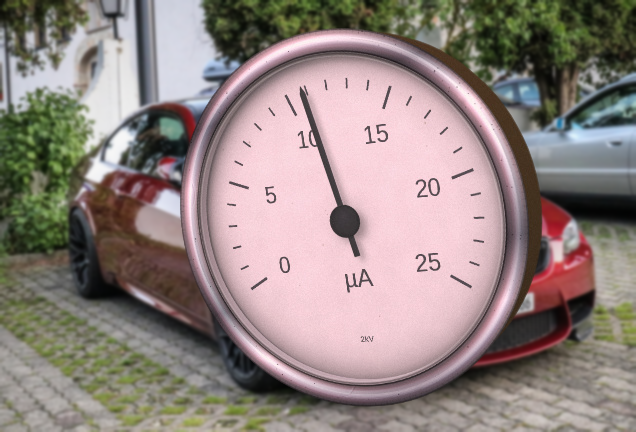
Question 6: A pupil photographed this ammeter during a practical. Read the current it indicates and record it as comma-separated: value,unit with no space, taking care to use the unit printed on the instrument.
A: 11,µA
